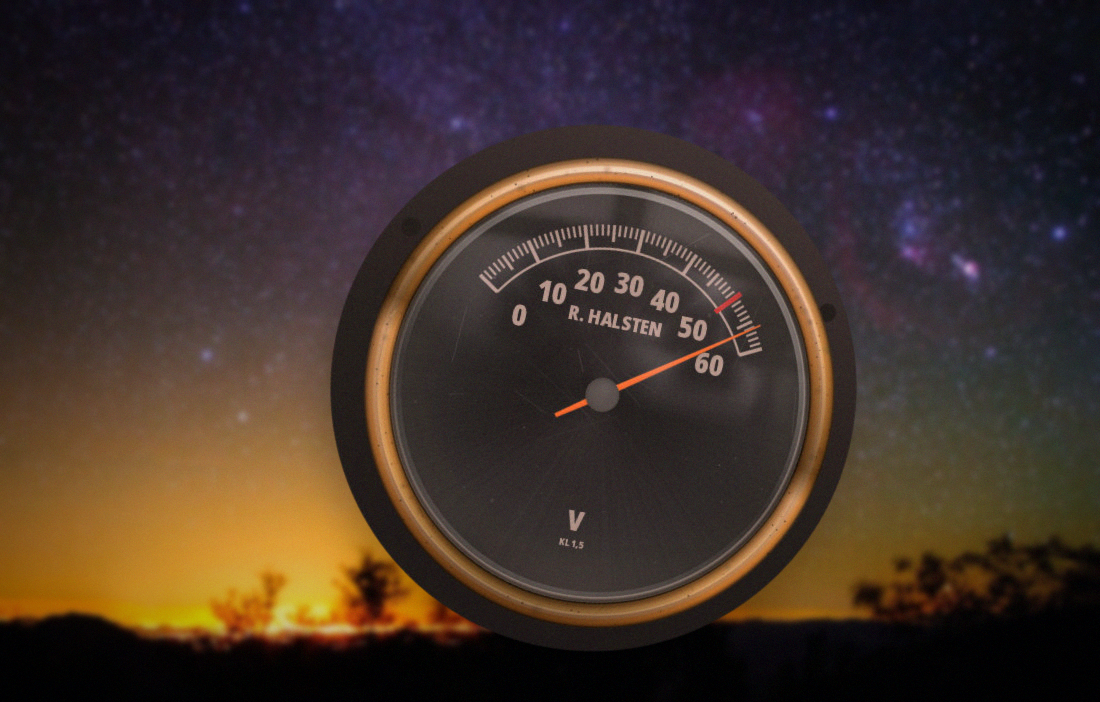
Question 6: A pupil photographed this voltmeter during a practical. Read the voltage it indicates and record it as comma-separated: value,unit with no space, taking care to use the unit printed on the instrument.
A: 56,V
